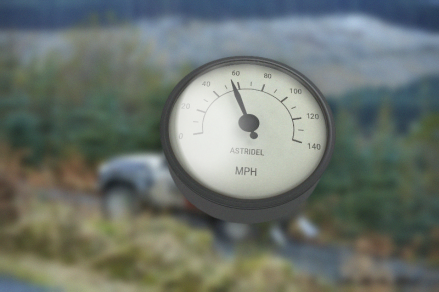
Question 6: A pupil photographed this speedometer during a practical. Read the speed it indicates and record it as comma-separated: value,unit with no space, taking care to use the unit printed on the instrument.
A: 55,mph
